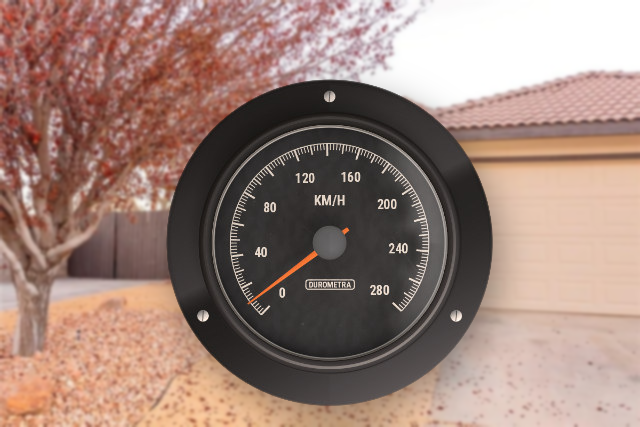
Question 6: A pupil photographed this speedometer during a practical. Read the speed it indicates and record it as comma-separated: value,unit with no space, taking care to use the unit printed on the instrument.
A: 10,km/h
